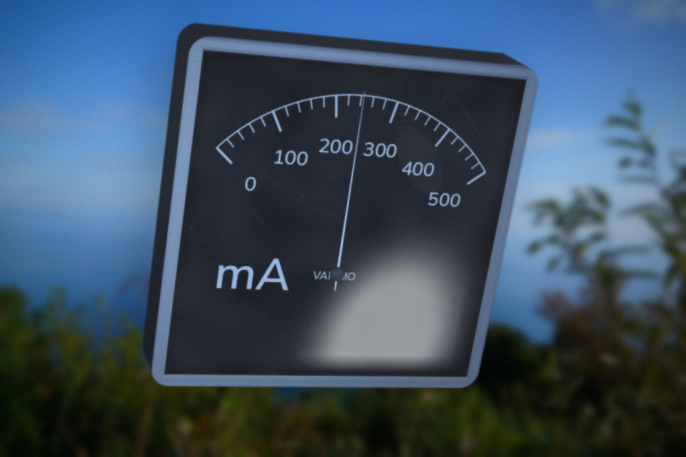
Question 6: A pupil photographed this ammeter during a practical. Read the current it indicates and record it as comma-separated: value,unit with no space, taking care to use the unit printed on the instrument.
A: 240,mA
